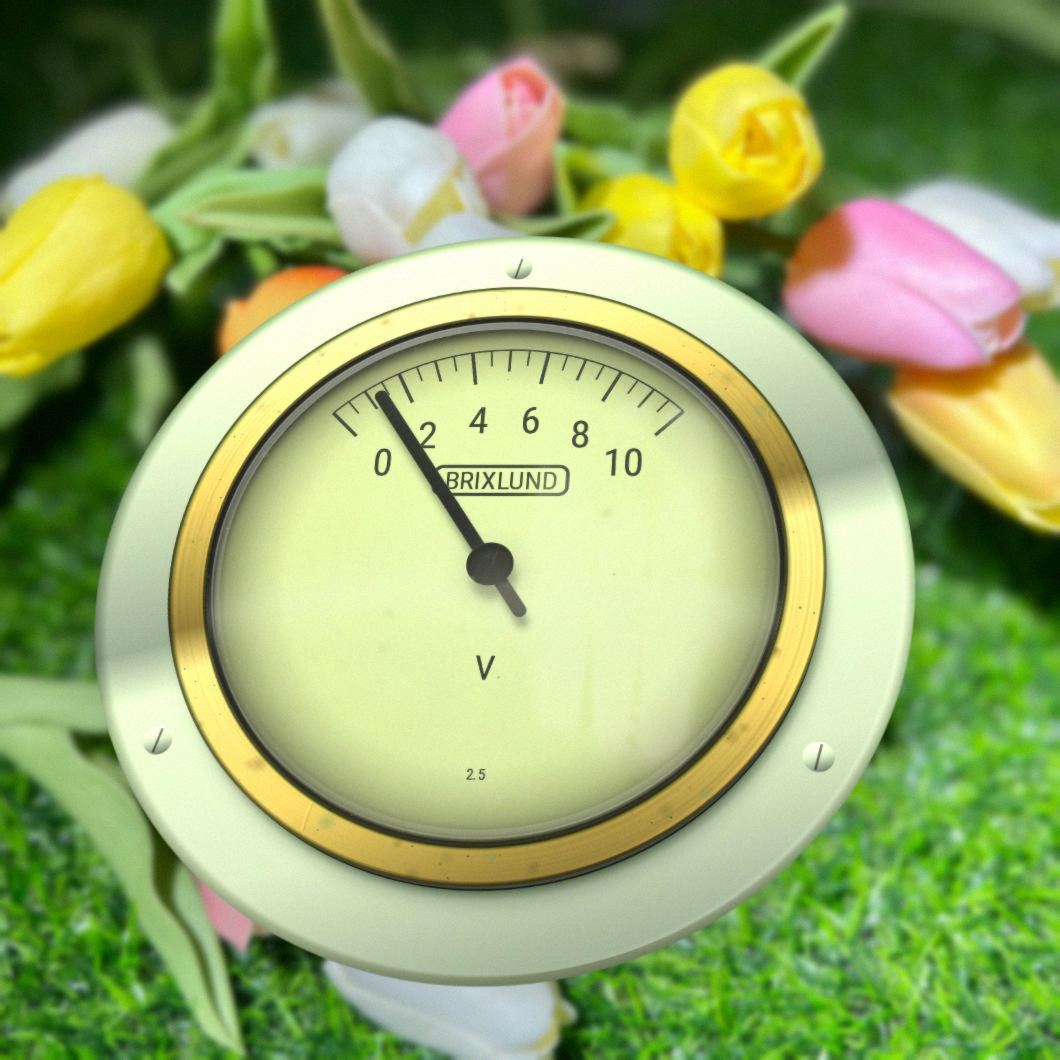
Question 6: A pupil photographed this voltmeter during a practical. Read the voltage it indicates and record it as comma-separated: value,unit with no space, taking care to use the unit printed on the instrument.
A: 1.25,V
